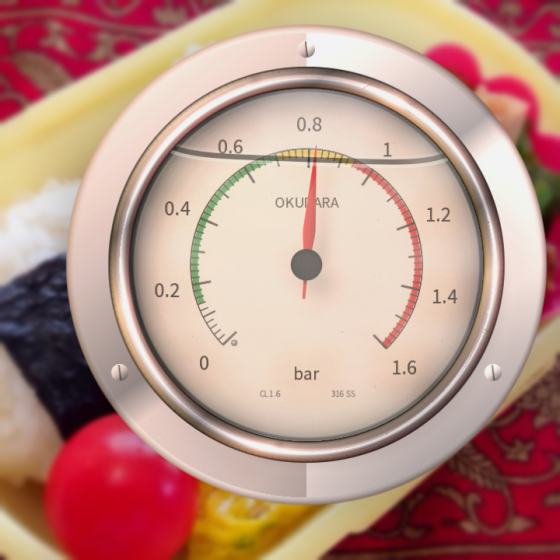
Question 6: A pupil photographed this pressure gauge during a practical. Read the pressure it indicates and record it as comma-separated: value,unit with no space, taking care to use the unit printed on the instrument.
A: 0.82,bar
